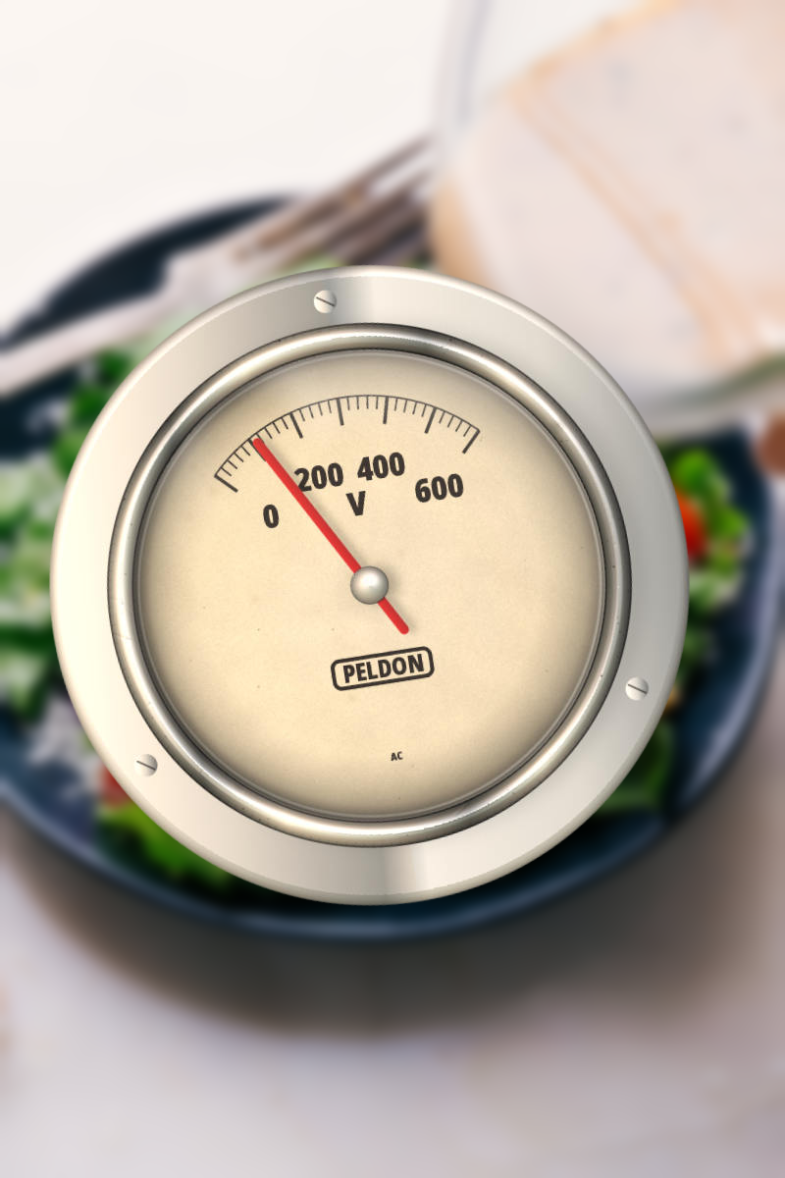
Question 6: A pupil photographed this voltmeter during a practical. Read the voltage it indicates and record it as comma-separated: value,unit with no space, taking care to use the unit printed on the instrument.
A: 110,V
